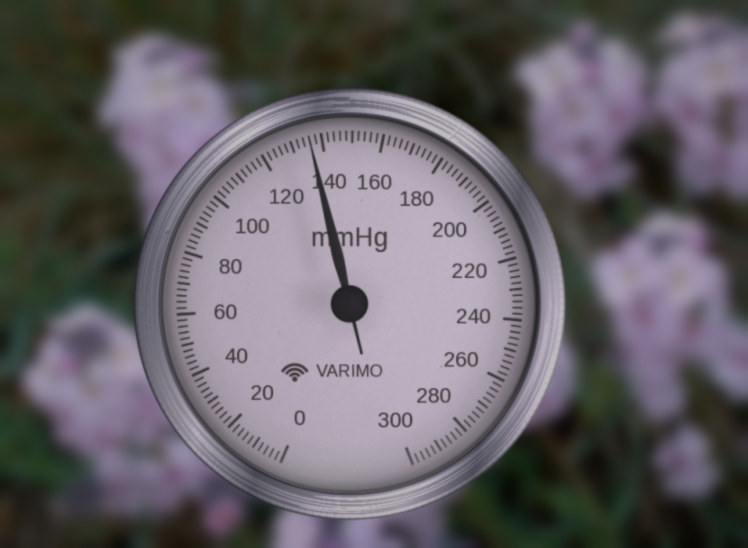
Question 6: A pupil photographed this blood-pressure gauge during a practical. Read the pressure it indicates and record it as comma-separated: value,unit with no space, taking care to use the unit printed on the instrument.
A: 136,mmHg
